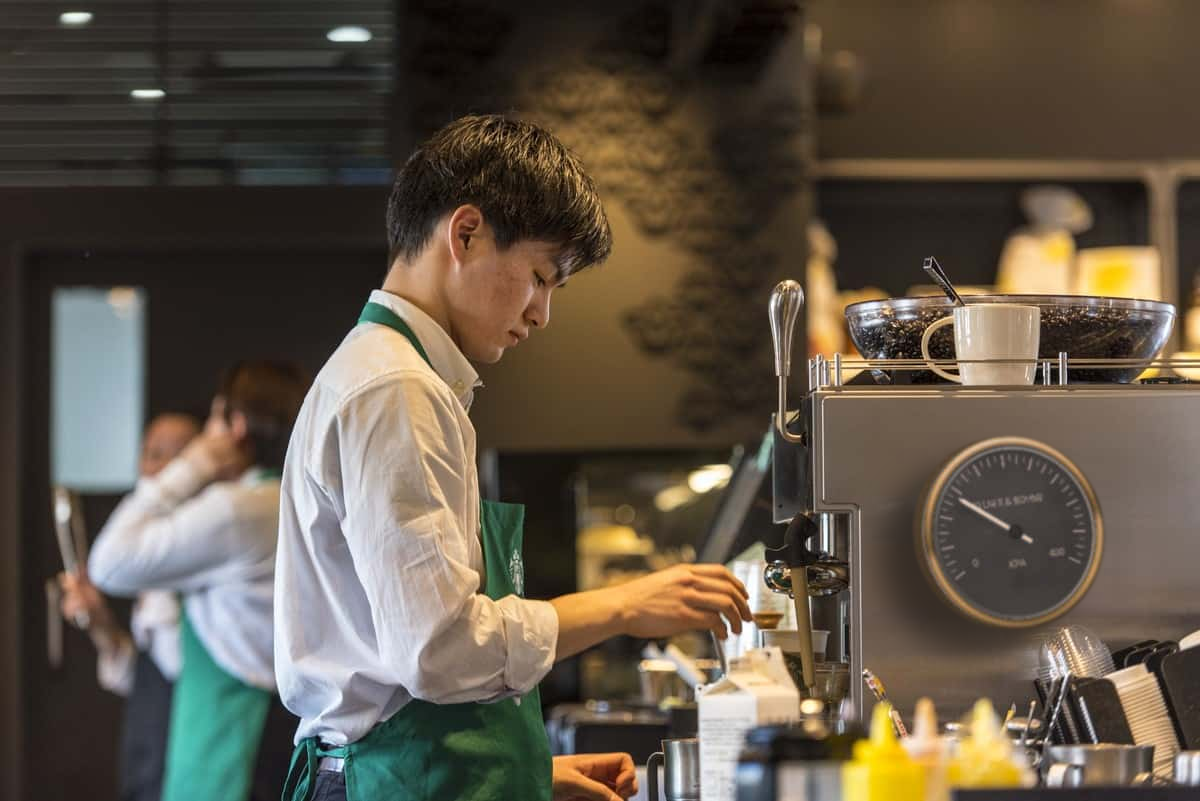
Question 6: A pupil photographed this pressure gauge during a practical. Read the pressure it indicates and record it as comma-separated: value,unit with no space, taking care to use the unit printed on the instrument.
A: 110,kPa
